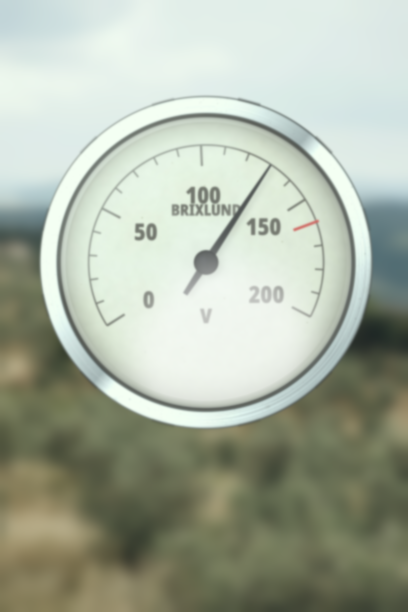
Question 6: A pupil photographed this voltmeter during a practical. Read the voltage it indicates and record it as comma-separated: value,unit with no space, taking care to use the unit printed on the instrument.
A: 130,V
